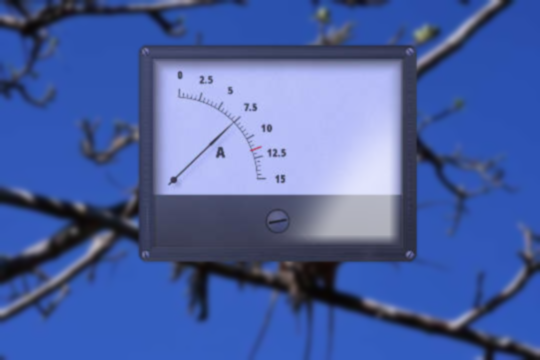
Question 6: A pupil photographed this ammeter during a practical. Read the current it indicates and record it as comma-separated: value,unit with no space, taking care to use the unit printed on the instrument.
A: 7.5,A
